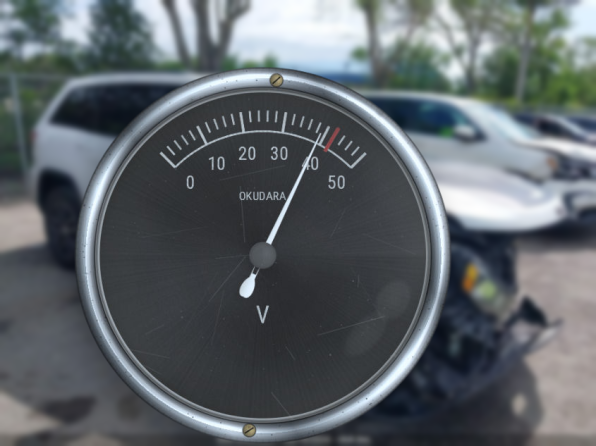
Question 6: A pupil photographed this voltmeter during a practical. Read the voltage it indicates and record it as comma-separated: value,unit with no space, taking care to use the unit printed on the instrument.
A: 39,V
